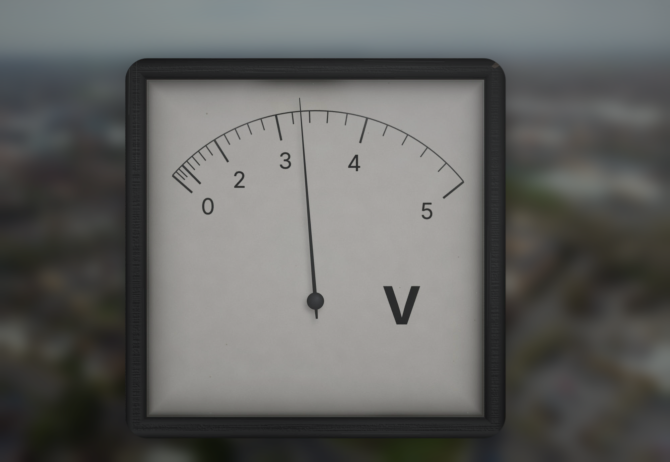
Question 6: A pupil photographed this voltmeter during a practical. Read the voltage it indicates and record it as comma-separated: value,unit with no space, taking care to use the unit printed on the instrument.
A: 3.3,V
